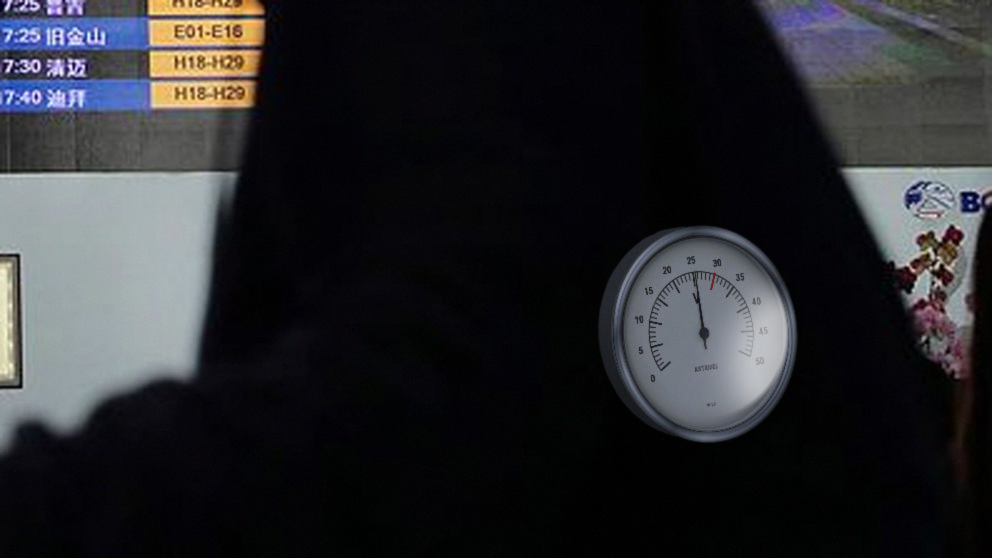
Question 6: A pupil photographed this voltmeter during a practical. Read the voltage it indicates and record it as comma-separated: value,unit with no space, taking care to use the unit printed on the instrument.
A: 25,V
